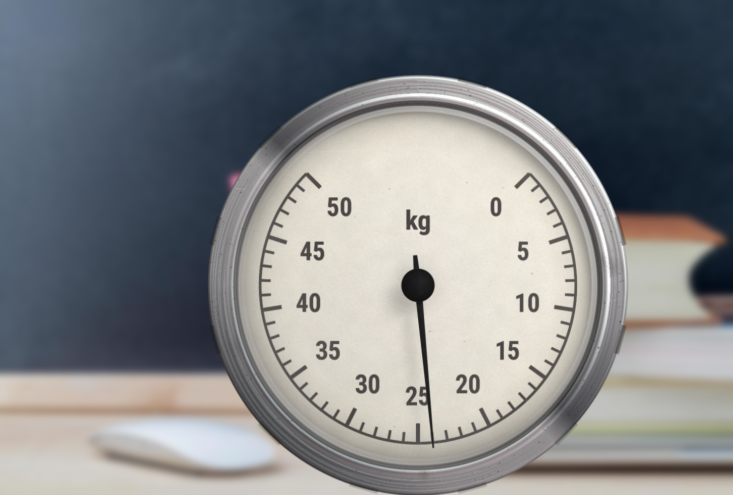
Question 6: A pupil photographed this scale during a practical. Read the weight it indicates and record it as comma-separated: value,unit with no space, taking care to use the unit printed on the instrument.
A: 24,kg
